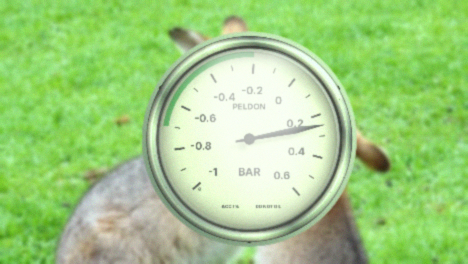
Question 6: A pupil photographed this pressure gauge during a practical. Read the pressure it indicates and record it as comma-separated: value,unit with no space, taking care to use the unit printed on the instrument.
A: 0.25,bar
